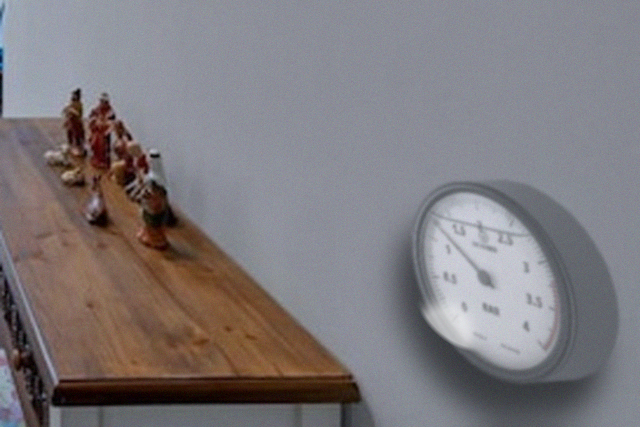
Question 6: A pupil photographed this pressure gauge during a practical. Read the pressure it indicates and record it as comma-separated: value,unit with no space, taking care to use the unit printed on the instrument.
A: 1.25,bar
